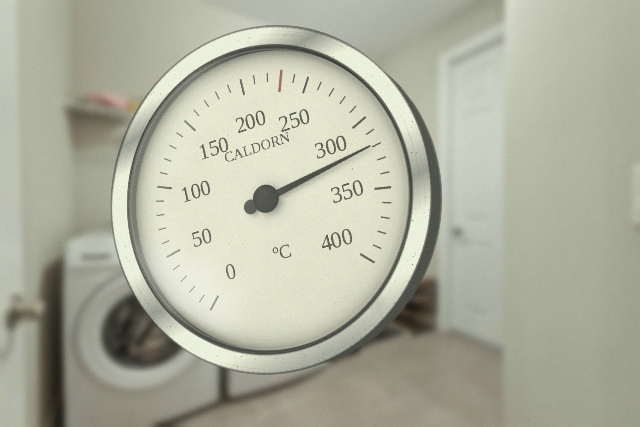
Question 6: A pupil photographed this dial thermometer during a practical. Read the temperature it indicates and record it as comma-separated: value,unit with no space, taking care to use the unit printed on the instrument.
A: 320,°C
